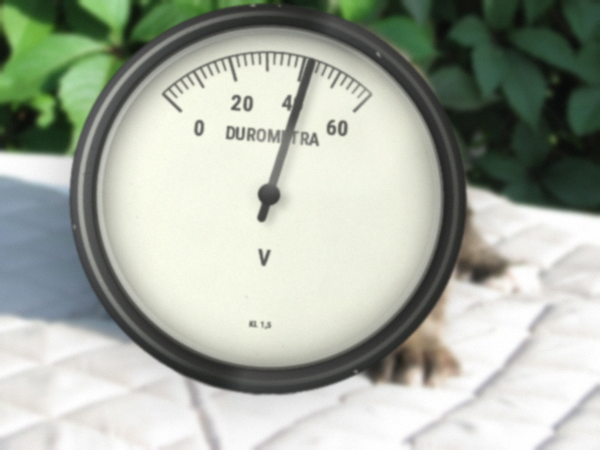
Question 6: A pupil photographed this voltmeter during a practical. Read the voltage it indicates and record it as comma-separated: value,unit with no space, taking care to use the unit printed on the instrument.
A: 42,V
